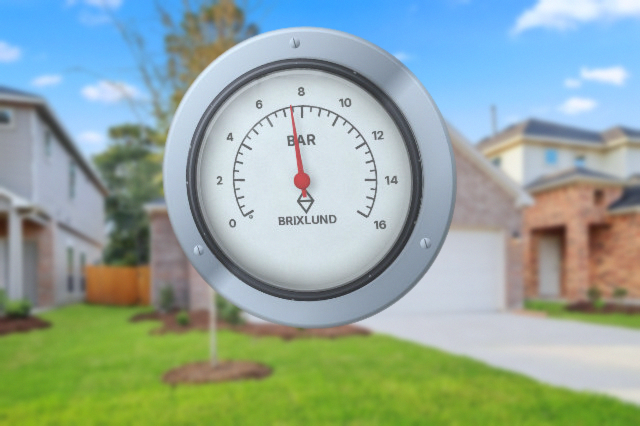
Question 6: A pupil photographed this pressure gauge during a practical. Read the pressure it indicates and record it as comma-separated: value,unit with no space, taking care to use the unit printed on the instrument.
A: 7.5,bar
